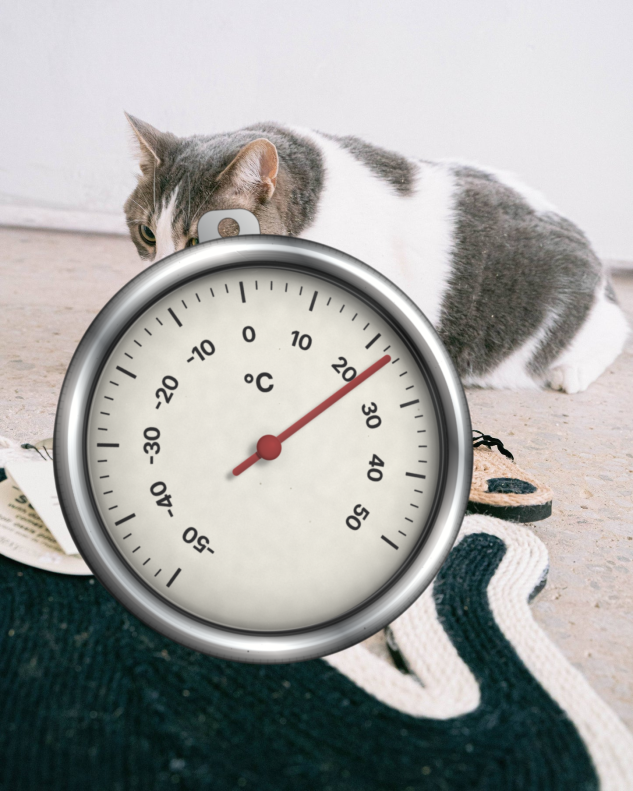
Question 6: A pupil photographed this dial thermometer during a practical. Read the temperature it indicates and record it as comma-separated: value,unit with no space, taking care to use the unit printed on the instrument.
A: 23,°C
